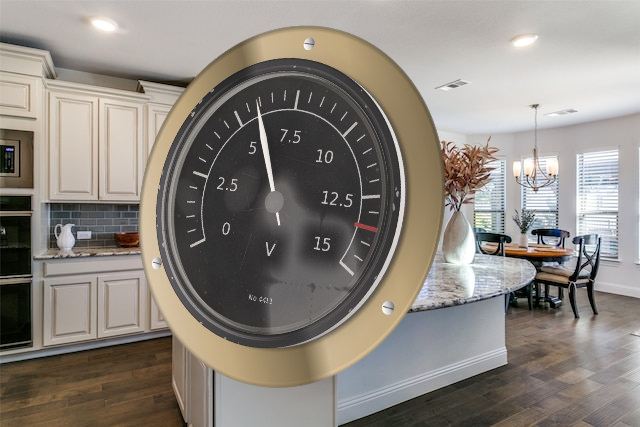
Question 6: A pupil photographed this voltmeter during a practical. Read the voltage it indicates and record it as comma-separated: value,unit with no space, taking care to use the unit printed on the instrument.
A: 6,V
